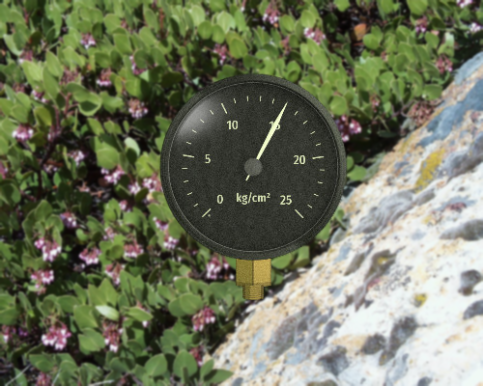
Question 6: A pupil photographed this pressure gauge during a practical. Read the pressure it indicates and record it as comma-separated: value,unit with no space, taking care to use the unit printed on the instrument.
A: 15,kg/cm²
